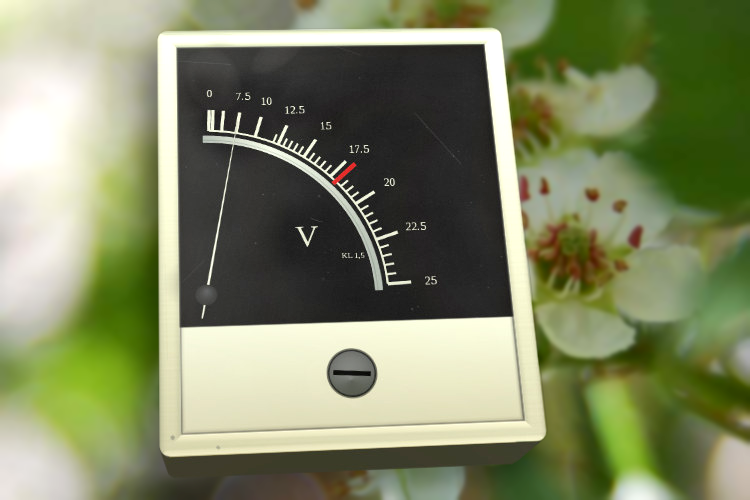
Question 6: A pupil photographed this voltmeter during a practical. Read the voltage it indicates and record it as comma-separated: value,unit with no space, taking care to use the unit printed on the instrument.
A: 7.5,V
